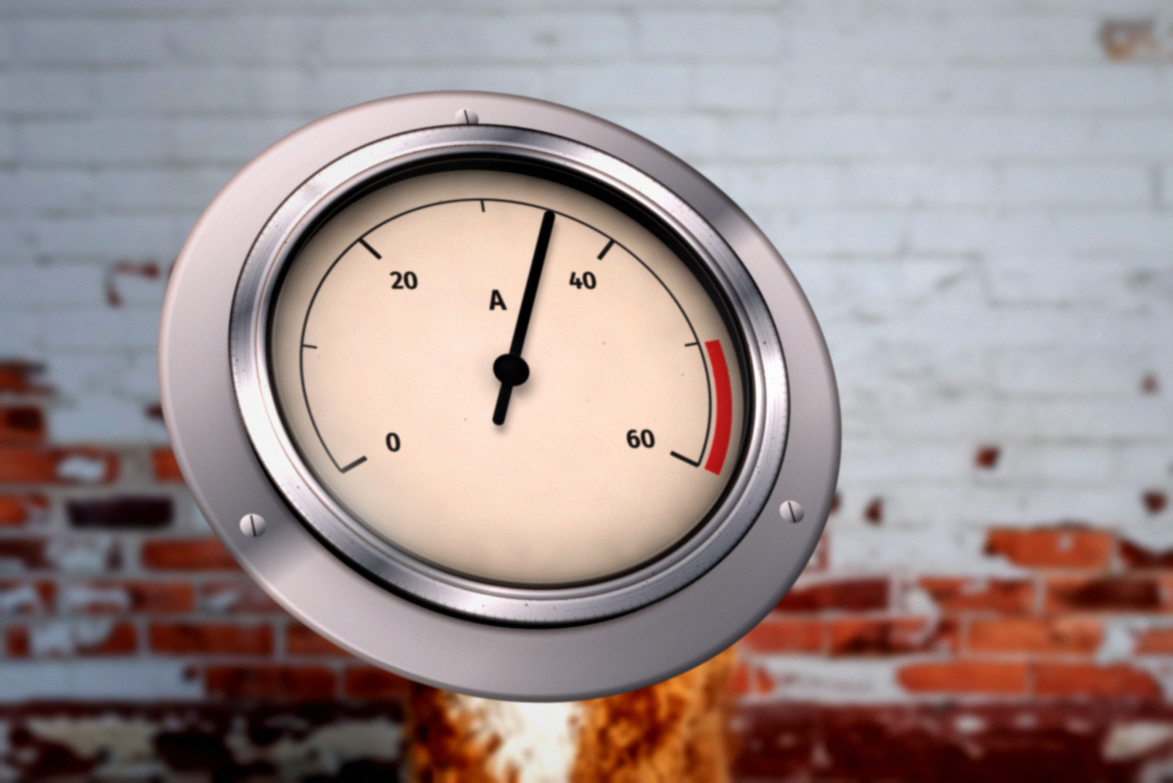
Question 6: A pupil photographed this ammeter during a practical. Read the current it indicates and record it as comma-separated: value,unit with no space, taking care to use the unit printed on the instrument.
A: 35,A
